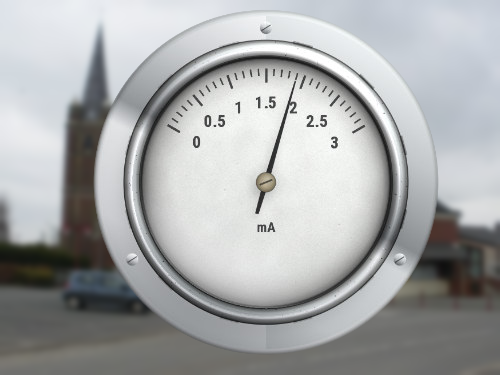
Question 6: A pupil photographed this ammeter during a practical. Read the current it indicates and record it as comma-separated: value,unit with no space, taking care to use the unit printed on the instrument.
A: 1.9,mA
